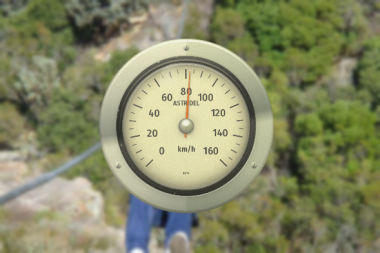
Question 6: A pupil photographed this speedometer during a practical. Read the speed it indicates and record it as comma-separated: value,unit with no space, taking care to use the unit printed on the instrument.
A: 82.5,km/h
